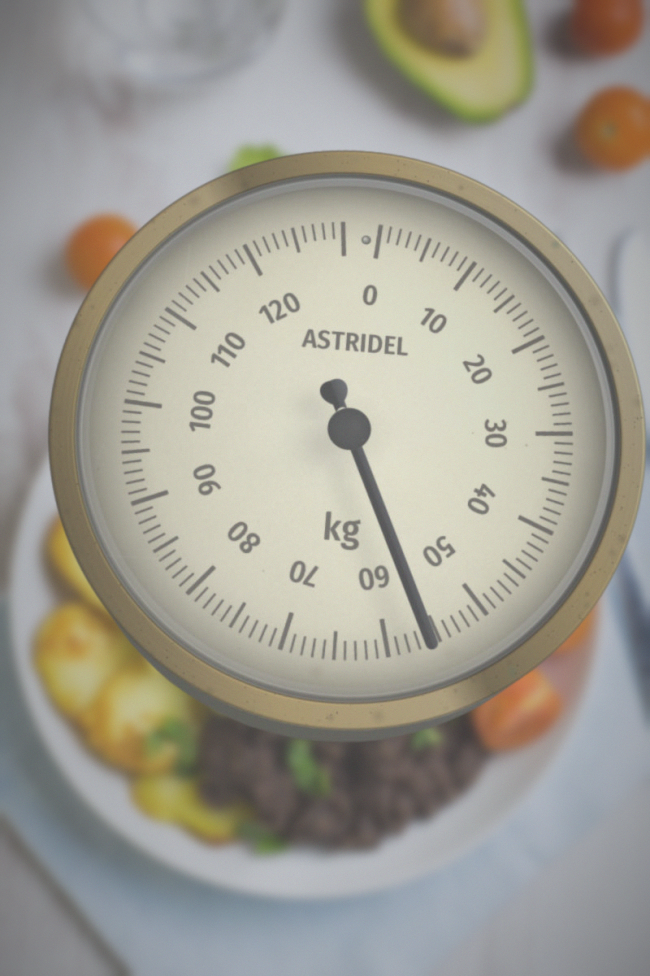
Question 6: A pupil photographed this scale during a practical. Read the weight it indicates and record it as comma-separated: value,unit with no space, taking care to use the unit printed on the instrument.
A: 56,kg
